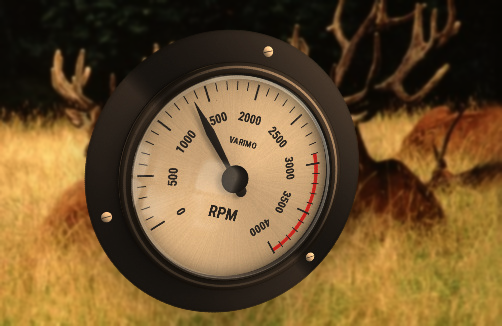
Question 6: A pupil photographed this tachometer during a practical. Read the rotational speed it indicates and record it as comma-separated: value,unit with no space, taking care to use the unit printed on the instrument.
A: 1350,rpm
